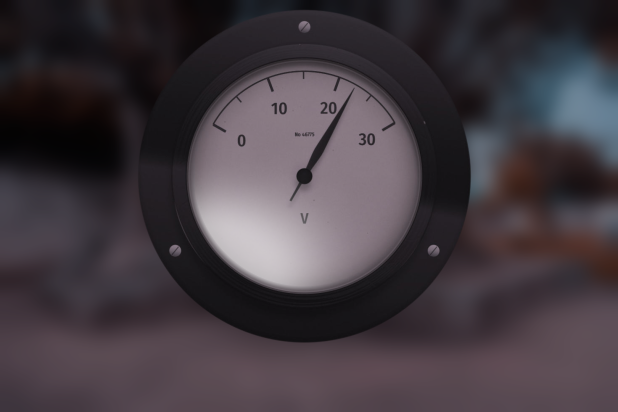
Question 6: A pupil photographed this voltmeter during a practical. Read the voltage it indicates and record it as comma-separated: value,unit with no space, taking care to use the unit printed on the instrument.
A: 22.5,V
